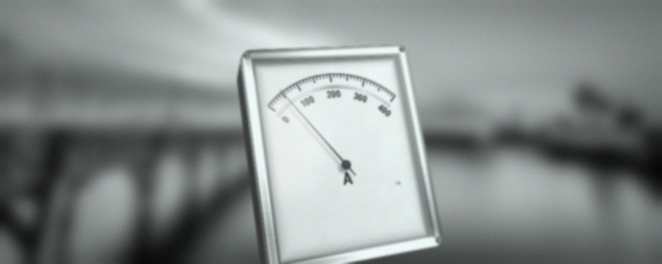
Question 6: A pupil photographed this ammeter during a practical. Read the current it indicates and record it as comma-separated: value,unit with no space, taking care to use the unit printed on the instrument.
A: 50,A
